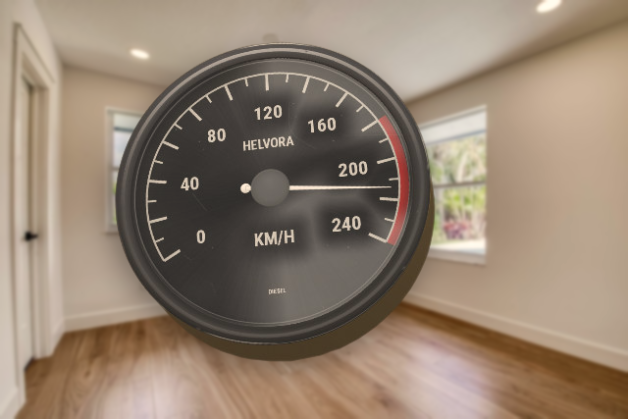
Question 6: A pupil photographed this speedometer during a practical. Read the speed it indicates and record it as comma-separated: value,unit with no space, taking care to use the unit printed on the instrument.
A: 215,km/h
